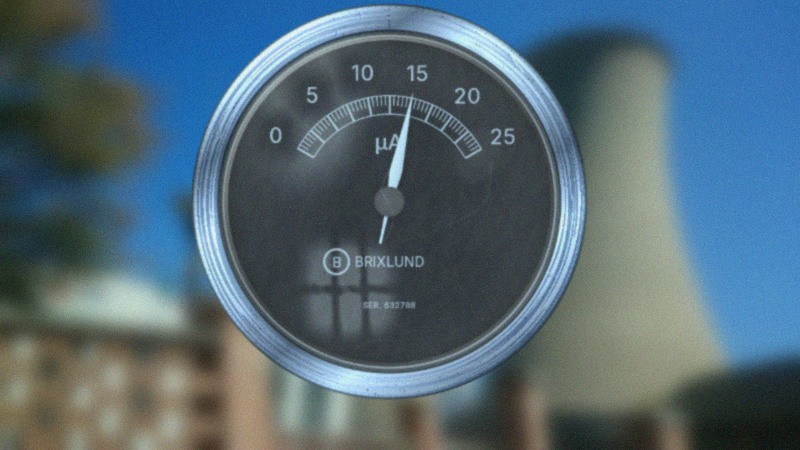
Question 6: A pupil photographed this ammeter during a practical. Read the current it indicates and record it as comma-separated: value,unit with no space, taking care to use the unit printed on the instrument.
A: 15,µA
